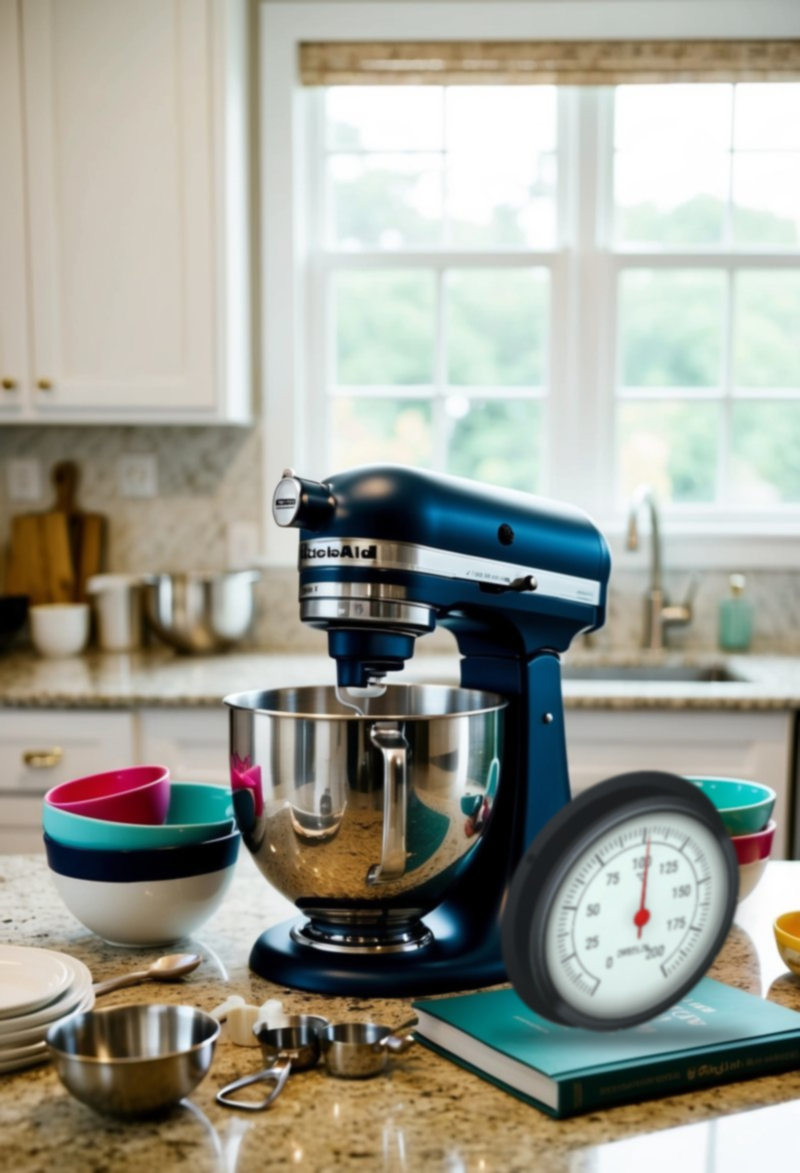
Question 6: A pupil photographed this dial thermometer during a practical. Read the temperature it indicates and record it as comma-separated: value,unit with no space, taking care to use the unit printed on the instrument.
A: 100,°C
